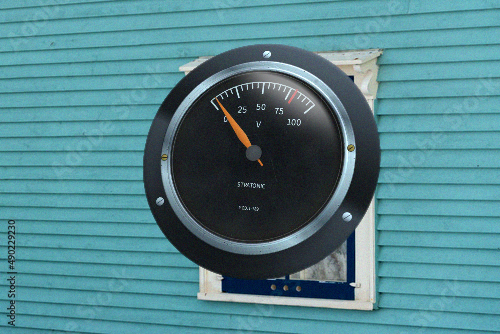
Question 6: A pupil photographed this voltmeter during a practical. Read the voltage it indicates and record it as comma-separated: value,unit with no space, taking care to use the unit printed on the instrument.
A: 5,V
